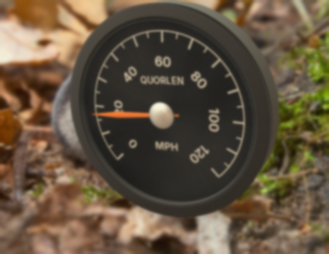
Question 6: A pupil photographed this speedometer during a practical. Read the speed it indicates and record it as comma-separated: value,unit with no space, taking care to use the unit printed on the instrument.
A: 17.5,mph
